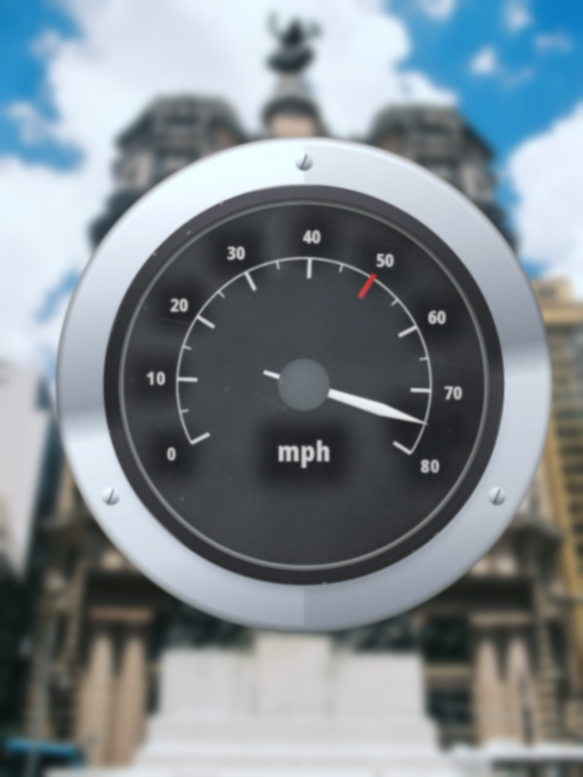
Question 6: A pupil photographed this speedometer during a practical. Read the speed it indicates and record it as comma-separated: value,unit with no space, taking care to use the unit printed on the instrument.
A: 75,mph
